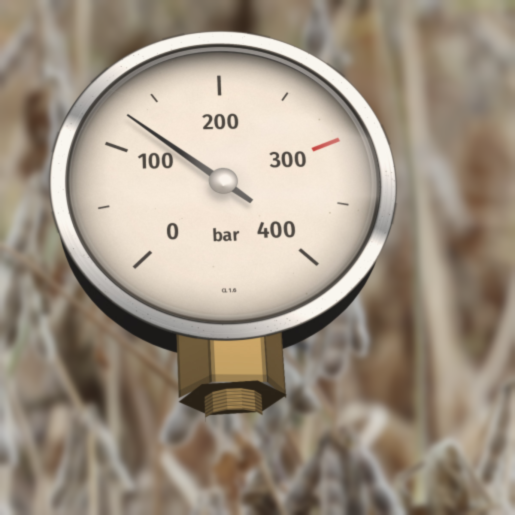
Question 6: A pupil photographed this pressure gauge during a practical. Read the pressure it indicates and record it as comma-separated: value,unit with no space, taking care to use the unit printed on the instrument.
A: 125,bar
